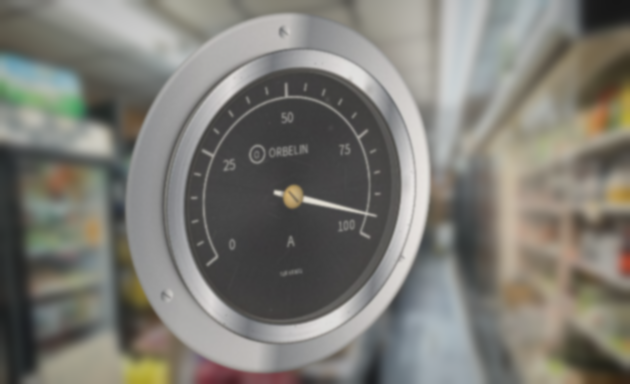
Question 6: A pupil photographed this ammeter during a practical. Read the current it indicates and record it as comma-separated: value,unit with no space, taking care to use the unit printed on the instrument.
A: 95,A
